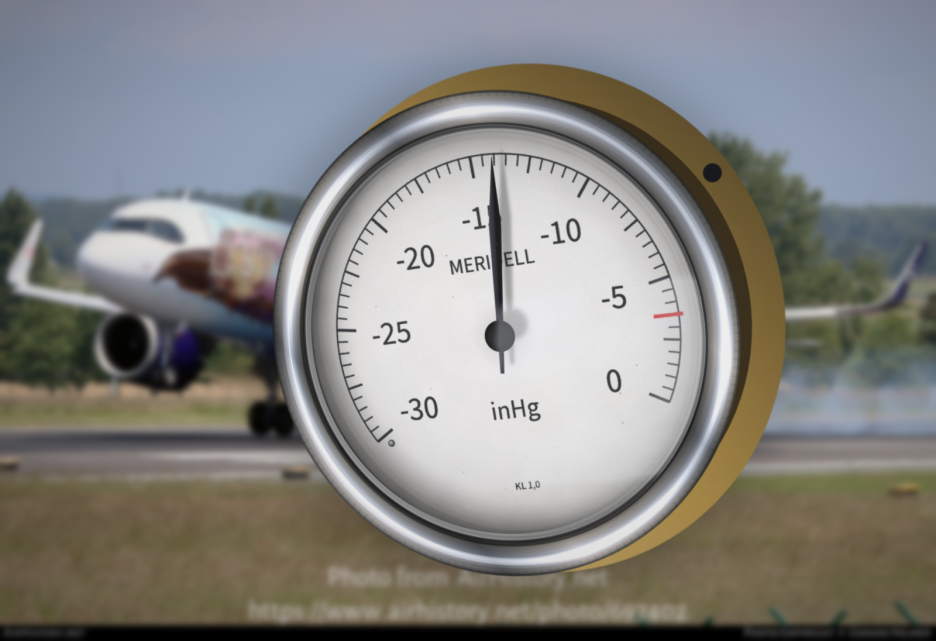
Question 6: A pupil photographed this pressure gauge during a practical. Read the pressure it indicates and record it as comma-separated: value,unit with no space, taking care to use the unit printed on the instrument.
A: -14,inHg
